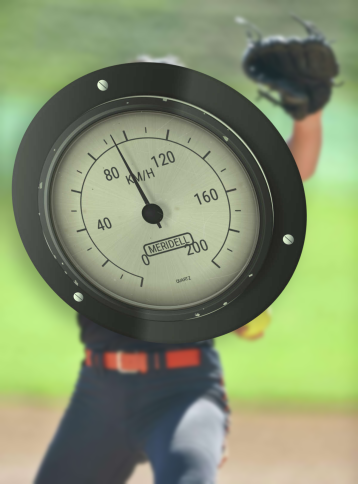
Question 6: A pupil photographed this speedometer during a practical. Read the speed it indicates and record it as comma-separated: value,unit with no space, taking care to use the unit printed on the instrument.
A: 95,km/h
